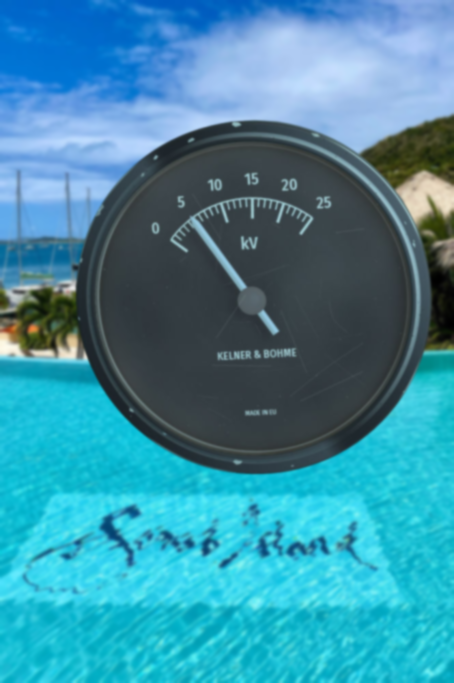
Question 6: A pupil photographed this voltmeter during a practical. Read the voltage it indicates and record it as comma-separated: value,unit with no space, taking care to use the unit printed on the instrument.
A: 5,kV
